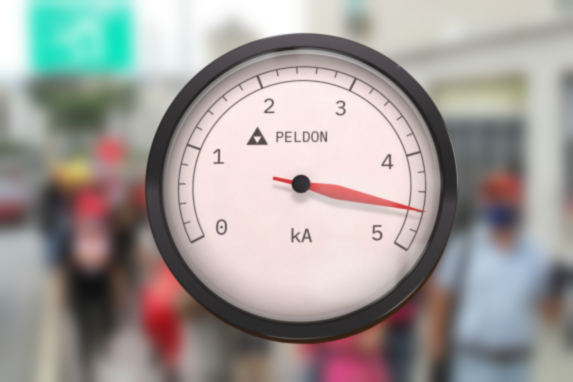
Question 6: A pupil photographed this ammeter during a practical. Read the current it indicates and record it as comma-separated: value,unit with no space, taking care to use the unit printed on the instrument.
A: 4.6,kA
